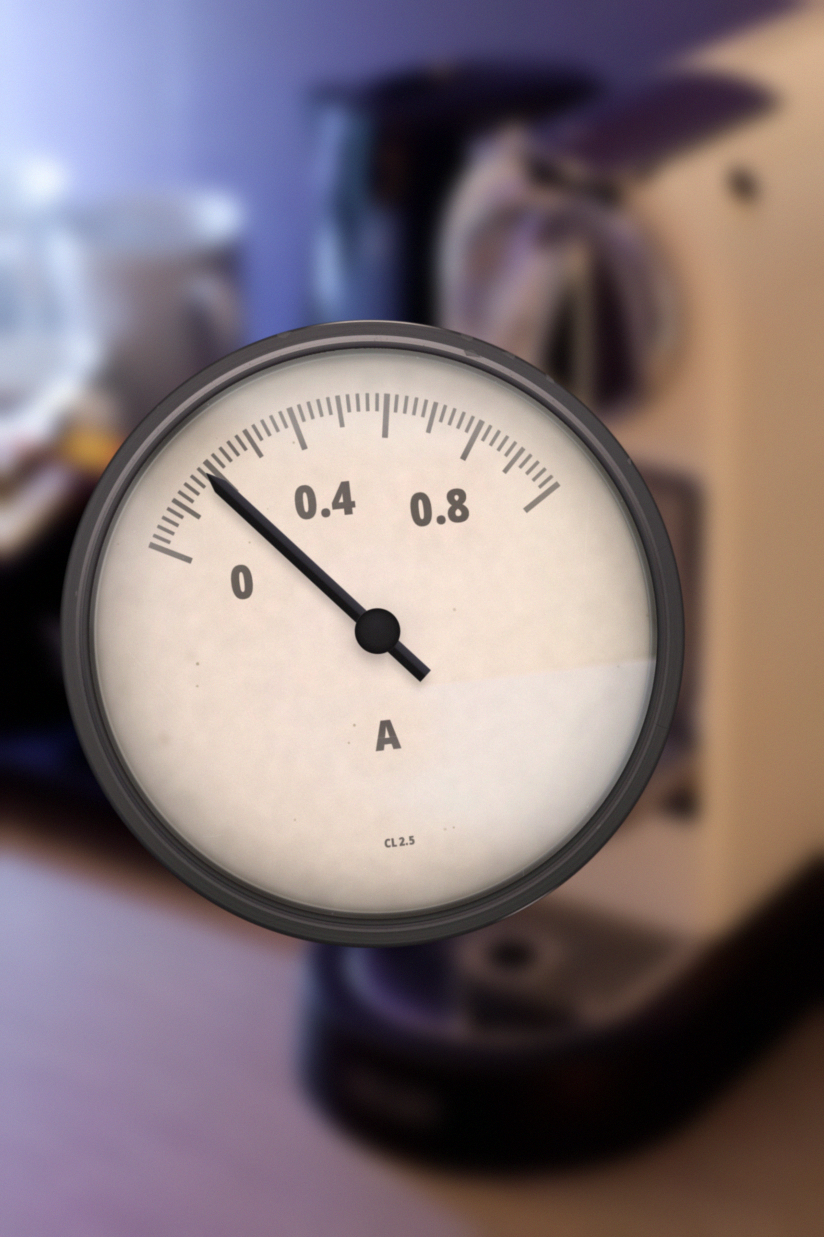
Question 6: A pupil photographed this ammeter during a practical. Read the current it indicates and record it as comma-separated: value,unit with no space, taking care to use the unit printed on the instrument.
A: 0.18,A
